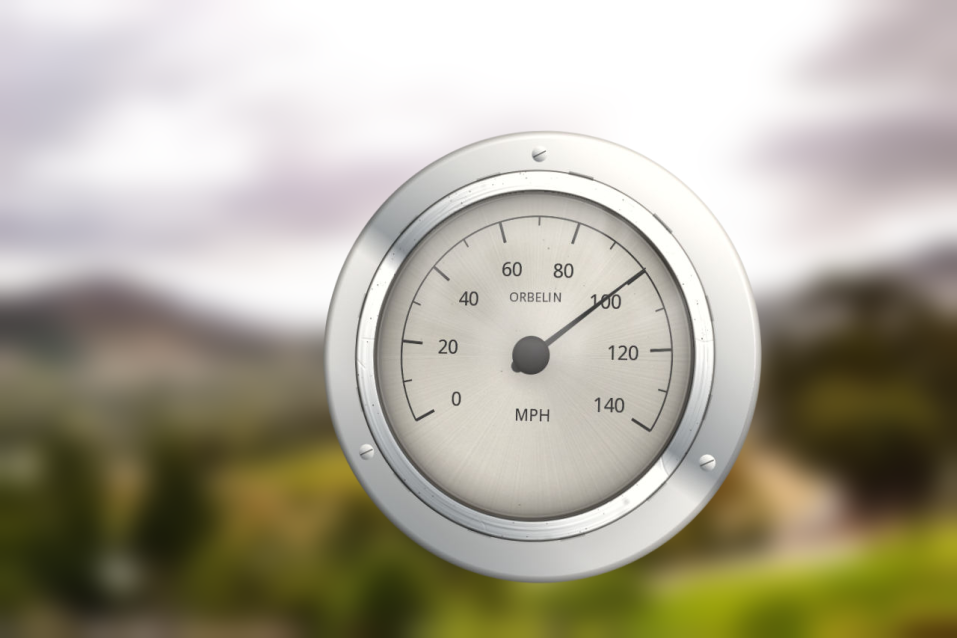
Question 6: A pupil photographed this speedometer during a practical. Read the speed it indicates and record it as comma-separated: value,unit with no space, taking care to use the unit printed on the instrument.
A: 100,mph
